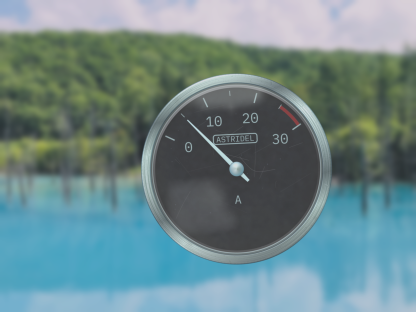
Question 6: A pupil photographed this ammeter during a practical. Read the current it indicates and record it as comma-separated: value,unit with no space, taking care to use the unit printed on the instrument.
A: 5,A
